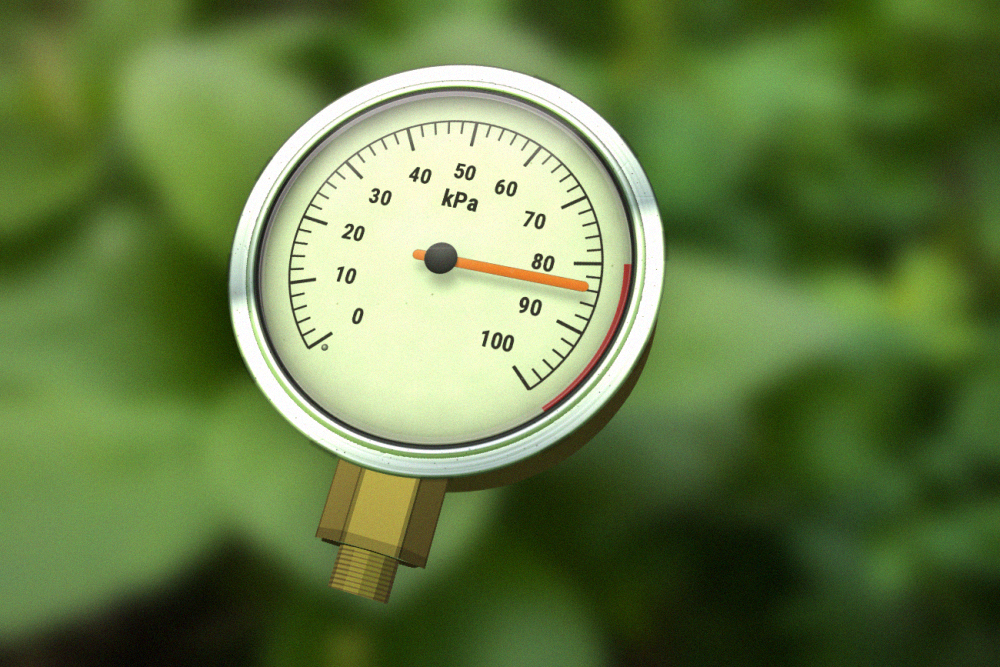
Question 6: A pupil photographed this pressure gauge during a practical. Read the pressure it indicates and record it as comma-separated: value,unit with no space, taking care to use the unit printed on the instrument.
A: 84,kPa
